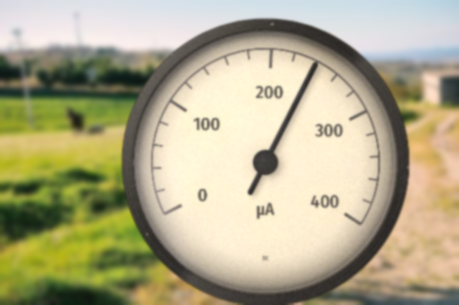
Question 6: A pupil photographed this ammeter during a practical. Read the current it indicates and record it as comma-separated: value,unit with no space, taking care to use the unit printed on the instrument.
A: 240,µA
